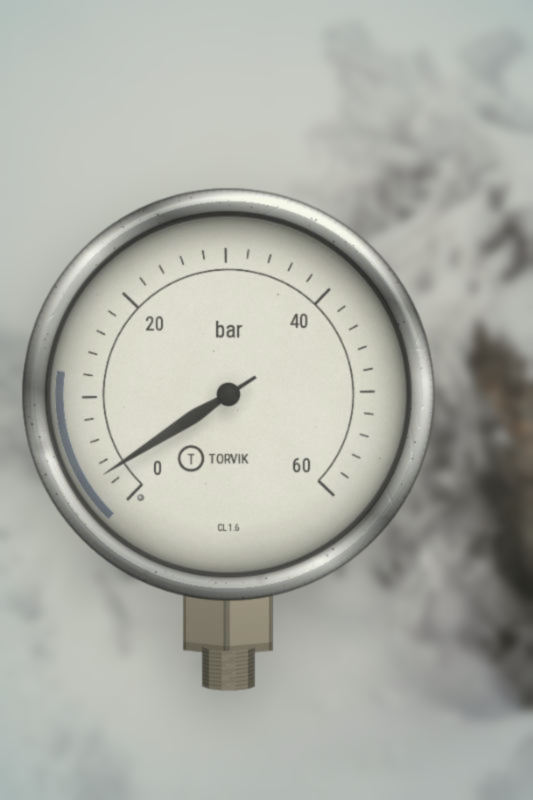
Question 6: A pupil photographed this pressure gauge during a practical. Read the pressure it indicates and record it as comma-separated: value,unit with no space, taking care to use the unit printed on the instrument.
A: 3,bar
